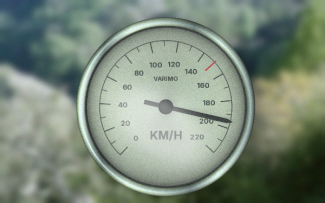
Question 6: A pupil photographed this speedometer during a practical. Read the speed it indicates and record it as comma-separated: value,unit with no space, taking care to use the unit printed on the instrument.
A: 195,km/h
